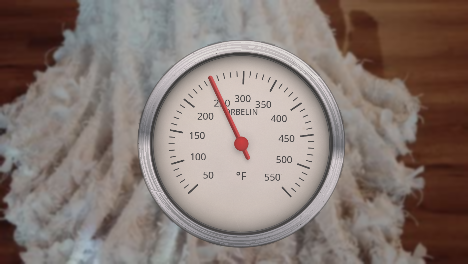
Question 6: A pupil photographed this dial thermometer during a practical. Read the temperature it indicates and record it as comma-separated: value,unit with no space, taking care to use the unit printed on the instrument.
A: 250,°F
